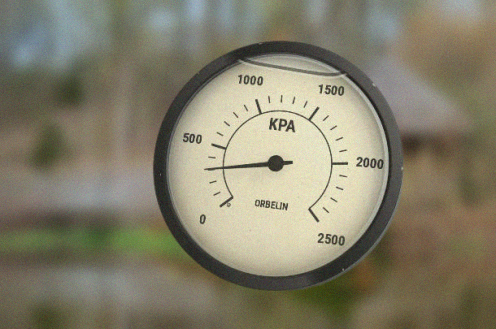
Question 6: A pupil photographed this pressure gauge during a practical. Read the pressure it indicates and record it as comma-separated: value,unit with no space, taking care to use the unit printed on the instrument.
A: 300,kPa
